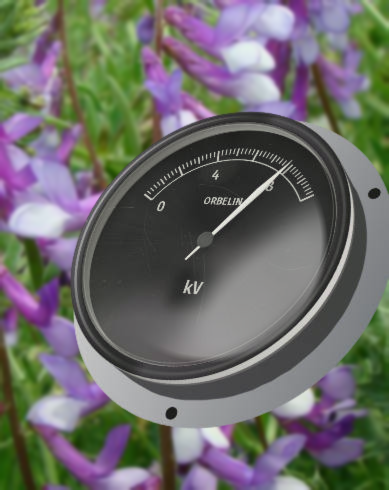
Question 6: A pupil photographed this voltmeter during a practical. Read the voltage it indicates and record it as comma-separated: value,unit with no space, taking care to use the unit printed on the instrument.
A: 8,kV
